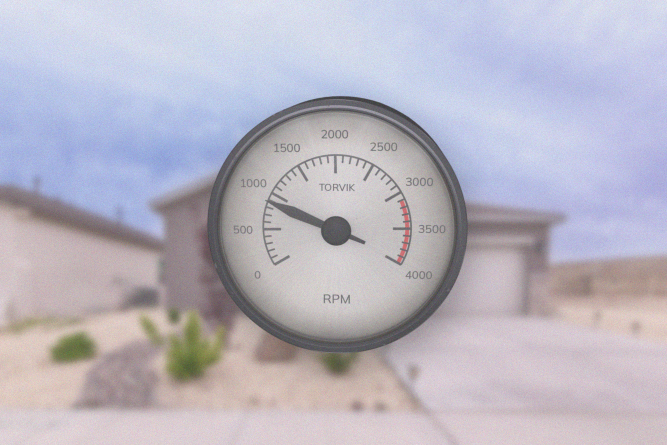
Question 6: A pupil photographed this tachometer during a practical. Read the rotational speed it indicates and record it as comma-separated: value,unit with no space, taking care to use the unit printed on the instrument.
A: 900,rpm
